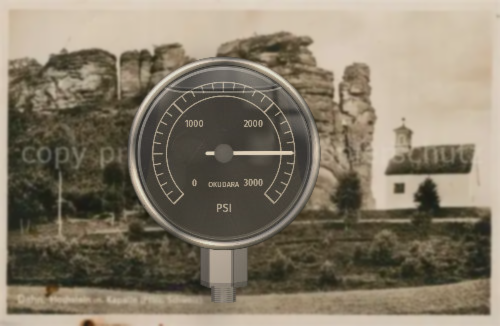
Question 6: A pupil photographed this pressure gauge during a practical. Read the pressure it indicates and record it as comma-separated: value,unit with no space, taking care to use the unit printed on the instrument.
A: 2500,psi
